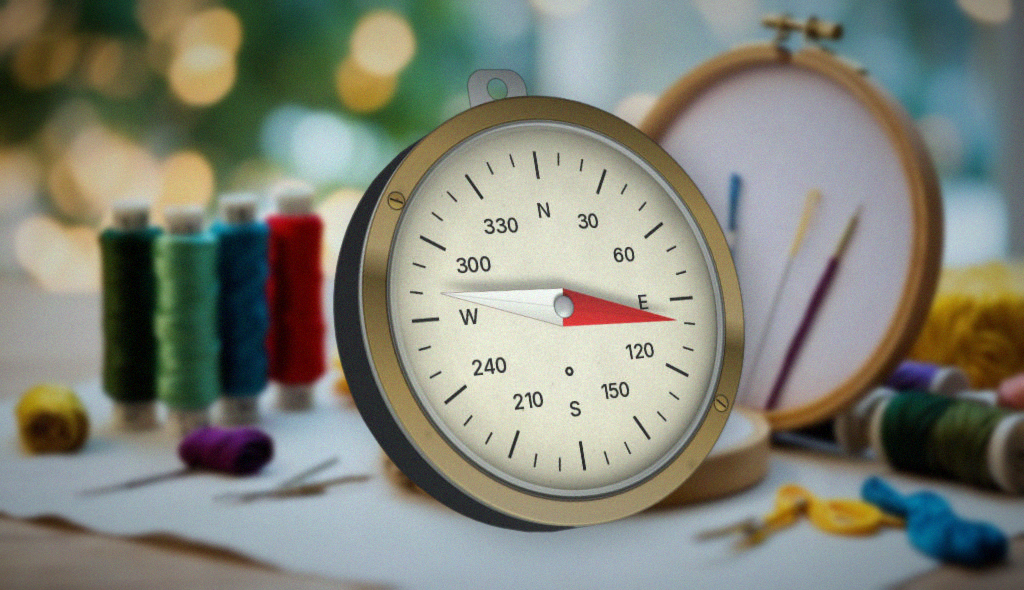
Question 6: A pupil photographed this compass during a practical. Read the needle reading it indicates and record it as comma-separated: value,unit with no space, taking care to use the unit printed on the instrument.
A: 100,°
